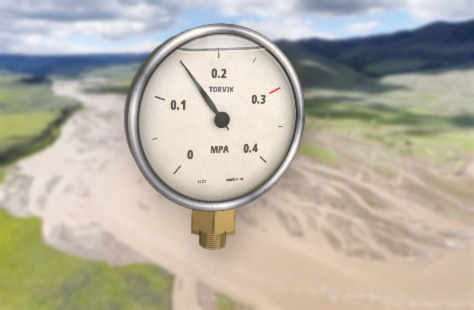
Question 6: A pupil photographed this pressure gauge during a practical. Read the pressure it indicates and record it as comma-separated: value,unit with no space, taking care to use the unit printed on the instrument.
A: 0.15,MPa
